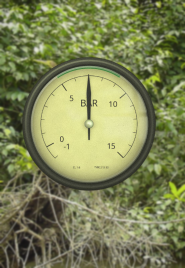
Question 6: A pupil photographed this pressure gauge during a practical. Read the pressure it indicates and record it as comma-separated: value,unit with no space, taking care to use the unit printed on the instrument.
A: 7,bar
